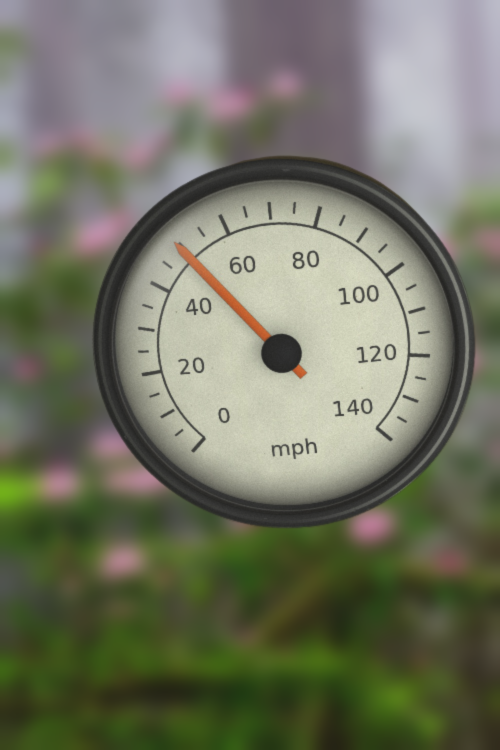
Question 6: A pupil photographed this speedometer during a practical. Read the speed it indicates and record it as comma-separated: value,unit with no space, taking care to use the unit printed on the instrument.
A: 50,mph
